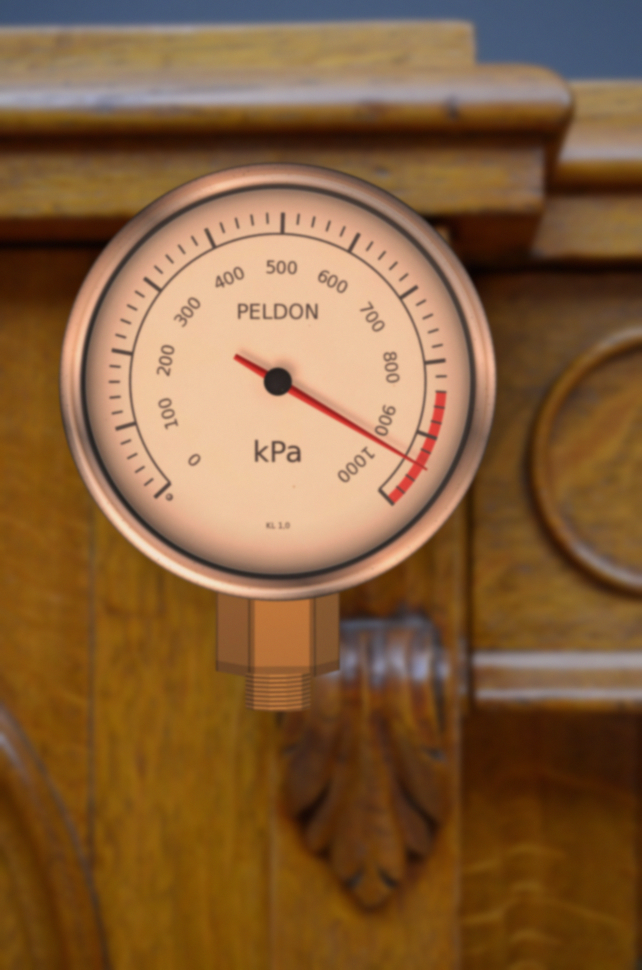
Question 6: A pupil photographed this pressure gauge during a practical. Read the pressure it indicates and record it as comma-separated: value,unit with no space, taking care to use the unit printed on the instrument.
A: 940,kPa
